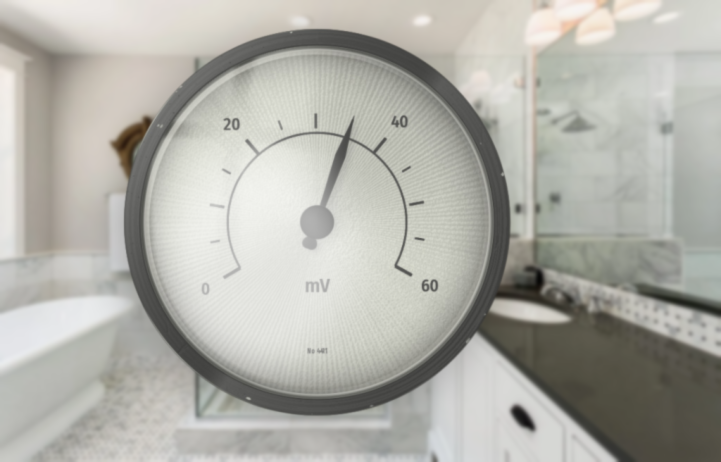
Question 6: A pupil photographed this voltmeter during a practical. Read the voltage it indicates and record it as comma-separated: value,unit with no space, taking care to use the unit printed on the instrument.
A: 35,mV
